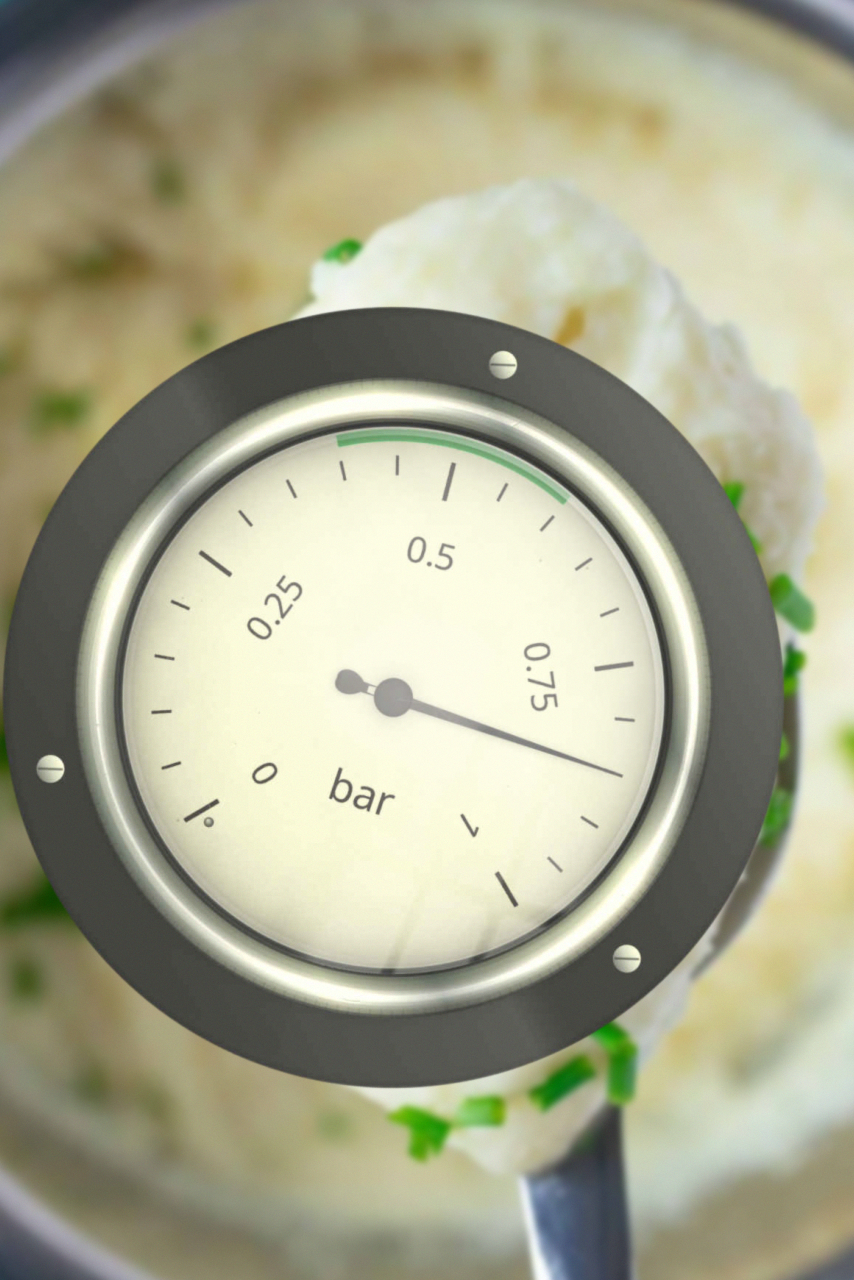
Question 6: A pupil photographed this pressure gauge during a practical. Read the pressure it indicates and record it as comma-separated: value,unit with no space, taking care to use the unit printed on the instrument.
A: 0.85,bar
